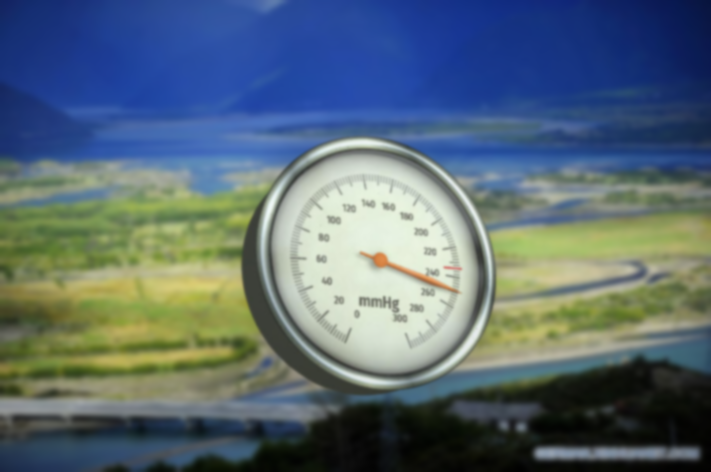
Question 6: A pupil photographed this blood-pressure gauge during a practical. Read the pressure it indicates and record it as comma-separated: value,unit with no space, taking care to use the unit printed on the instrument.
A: 250,mmHg
